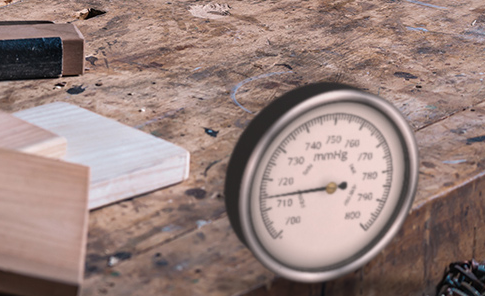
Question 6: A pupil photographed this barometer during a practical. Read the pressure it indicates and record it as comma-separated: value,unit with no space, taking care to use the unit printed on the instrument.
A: 715,mmHg
